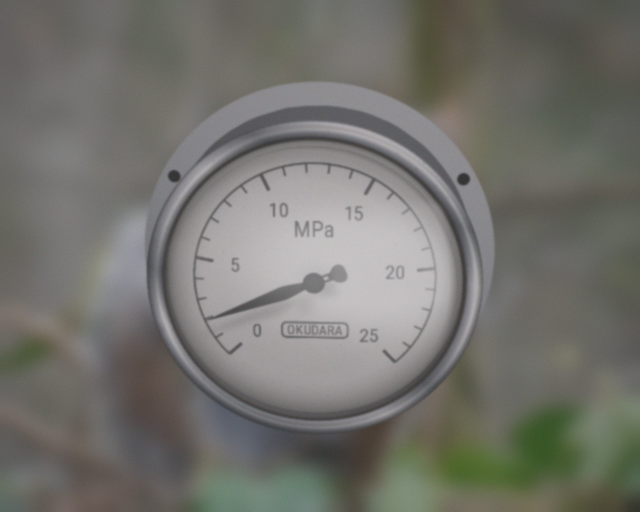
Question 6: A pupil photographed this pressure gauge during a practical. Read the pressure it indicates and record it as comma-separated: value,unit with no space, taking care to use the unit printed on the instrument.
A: 2,MPa
